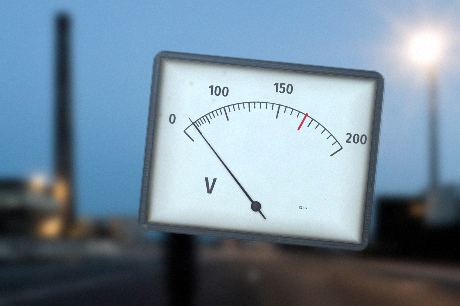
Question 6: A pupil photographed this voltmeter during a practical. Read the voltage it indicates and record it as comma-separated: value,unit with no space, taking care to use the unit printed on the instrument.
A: 50,V
